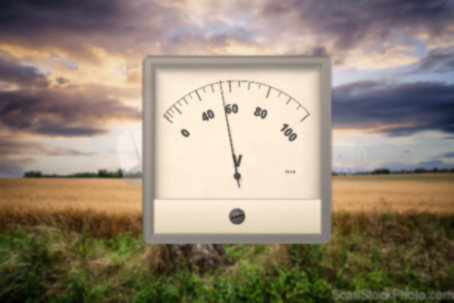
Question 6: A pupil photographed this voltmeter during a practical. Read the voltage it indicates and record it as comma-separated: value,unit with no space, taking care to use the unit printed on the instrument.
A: 55,V
